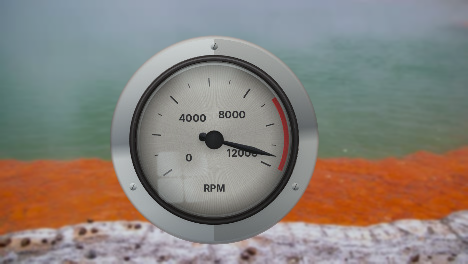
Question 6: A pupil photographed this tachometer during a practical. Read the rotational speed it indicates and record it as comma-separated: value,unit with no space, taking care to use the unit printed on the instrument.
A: 11500,rpm
